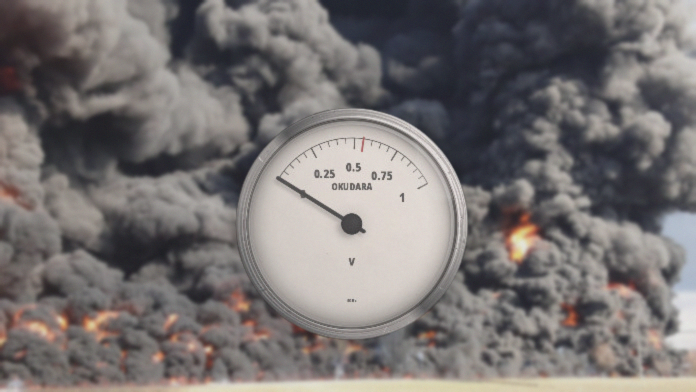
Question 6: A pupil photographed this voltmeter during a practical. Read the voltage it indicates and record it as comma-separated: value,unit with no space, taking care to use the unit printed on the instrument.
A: 0,V
